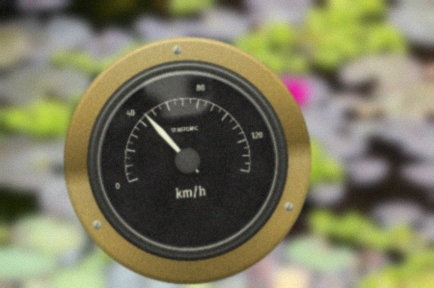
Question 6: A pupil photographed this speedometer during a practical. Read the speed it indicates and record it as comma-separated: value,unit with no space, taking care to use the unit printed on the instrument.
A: 45,km/h
